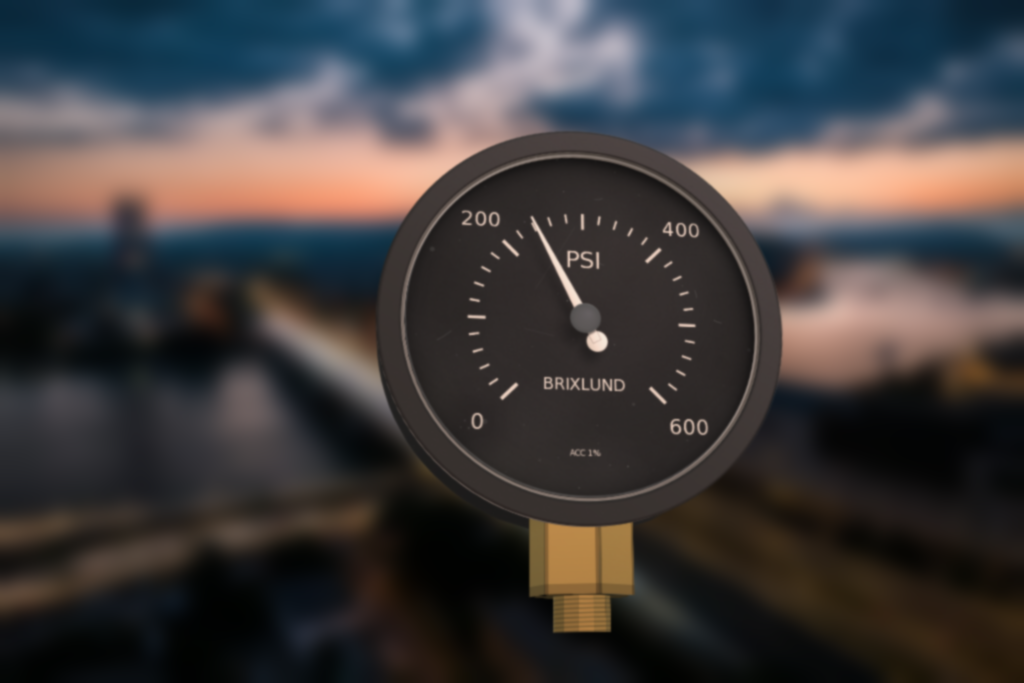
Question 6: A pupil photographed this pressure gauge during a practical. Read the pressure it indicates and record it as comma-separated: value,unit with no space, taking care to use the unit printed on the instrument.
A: 240,psi
